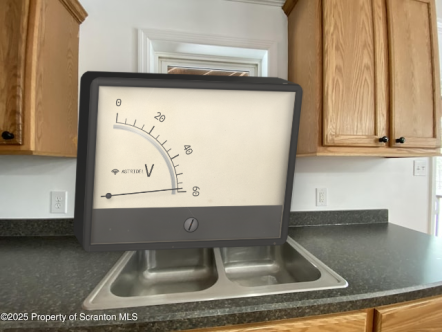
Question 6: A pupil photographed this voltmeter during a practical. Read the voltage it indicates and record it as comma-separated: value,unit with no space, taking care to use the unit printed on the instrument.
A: 57.5,V
